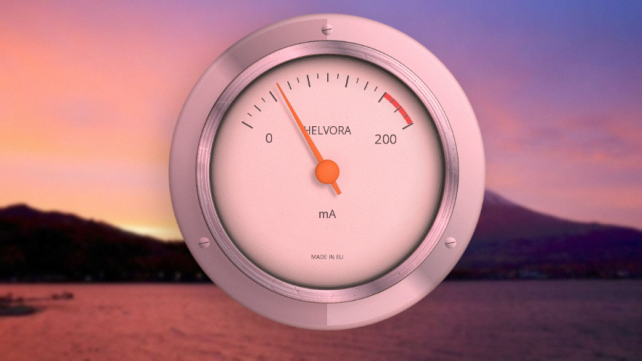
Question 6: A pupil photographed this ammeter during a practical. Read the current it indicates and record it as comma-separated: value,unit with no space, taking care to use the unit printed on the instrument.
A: 50,mA
